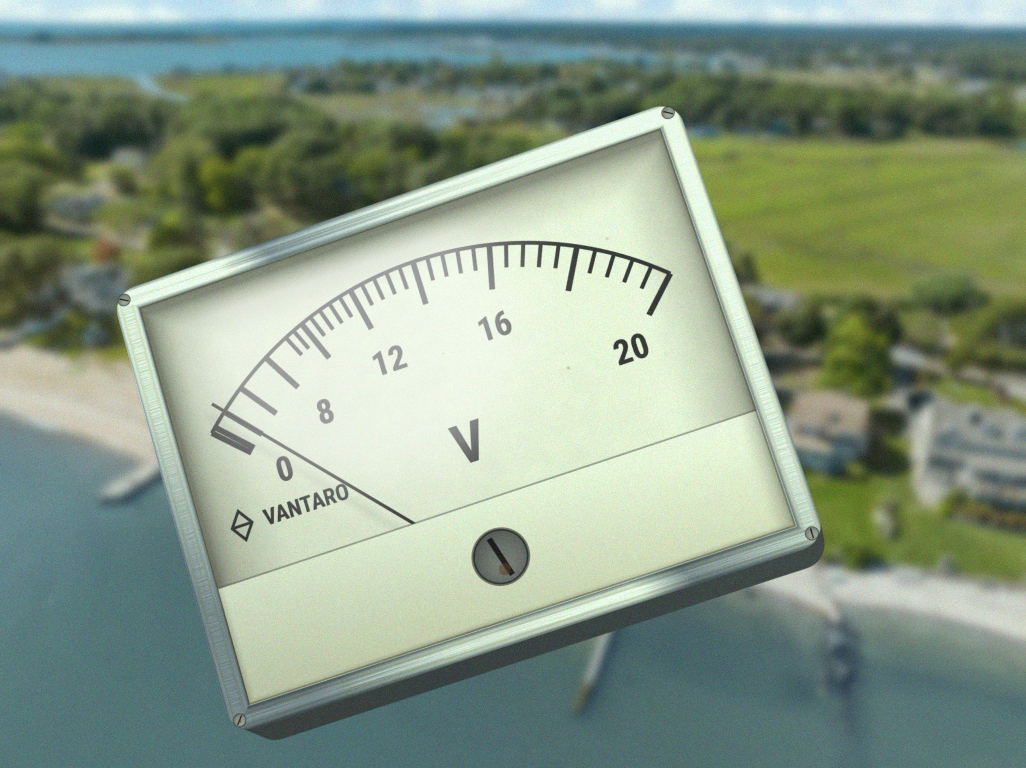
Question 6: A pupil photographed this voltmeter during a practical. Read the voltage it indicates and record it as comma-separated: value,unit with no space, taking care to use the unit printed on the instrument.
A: 4,V
